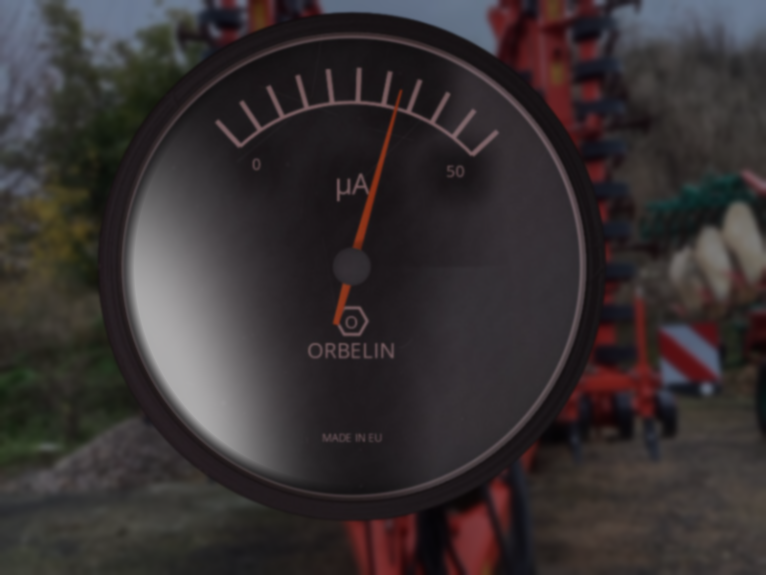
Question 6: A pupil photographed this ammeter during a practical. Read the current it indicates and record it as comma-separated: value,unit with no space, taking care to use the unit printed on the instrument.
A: 32.5,µA
